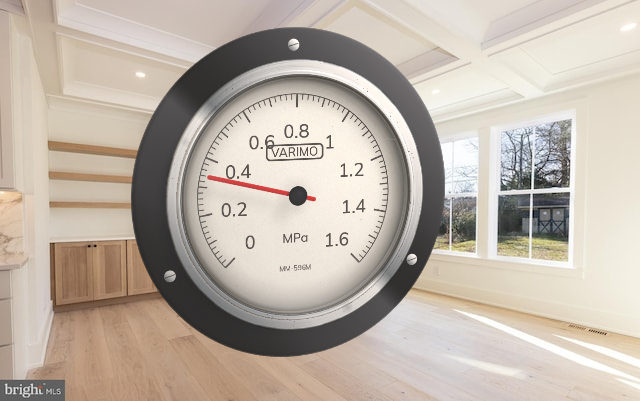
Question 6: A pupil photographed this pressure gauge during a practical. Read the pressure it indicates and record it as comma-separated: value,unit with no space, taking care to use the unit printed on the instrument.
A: 0.34,MPa
